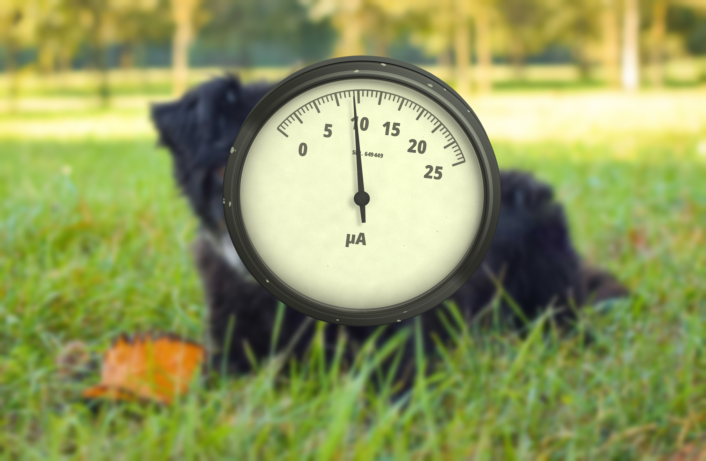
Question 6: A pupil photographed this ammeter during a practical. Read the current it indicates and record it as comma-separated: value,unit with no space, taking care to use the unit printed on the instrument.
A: 9.5,µA
